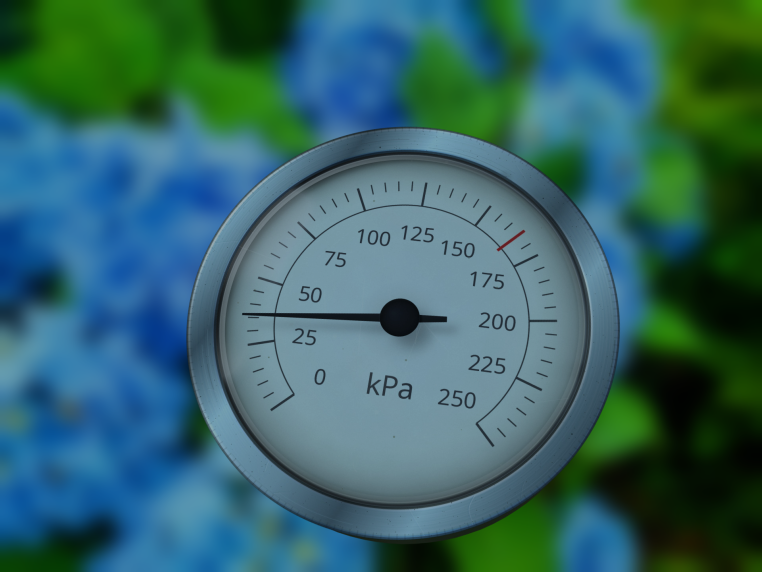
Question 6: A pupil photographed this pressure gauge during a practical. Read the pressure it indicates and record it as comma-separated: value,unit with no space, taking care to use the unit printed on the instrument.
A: 35,kPa
